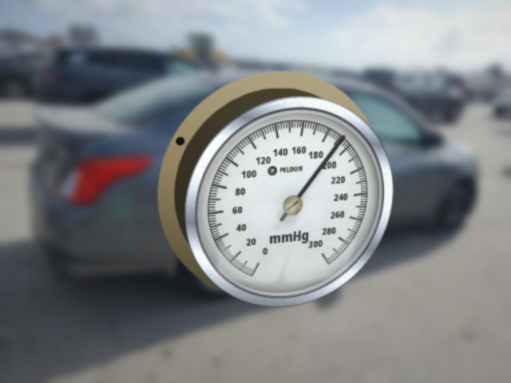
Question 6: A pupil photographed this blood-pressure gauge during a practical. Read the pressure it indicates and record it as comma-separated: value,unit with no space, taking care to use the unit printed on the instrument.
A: 190,mmHg
